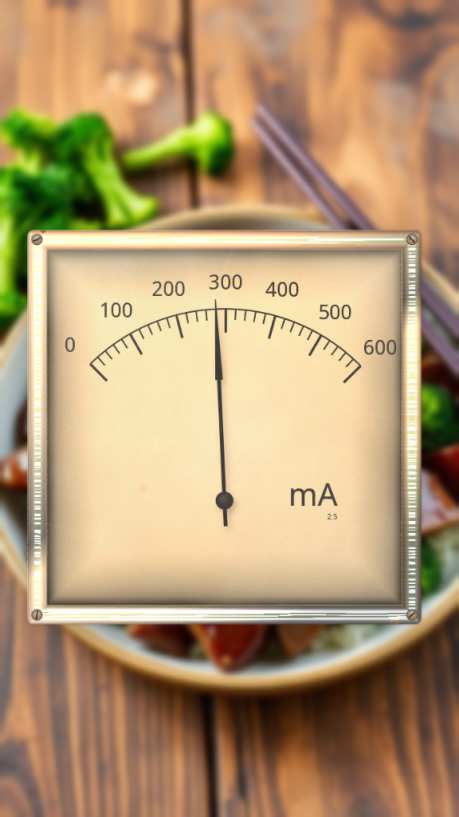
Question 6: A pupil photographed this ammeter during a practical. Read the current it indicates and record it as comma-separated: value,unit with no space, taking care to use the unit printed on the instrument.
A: 280,mA
